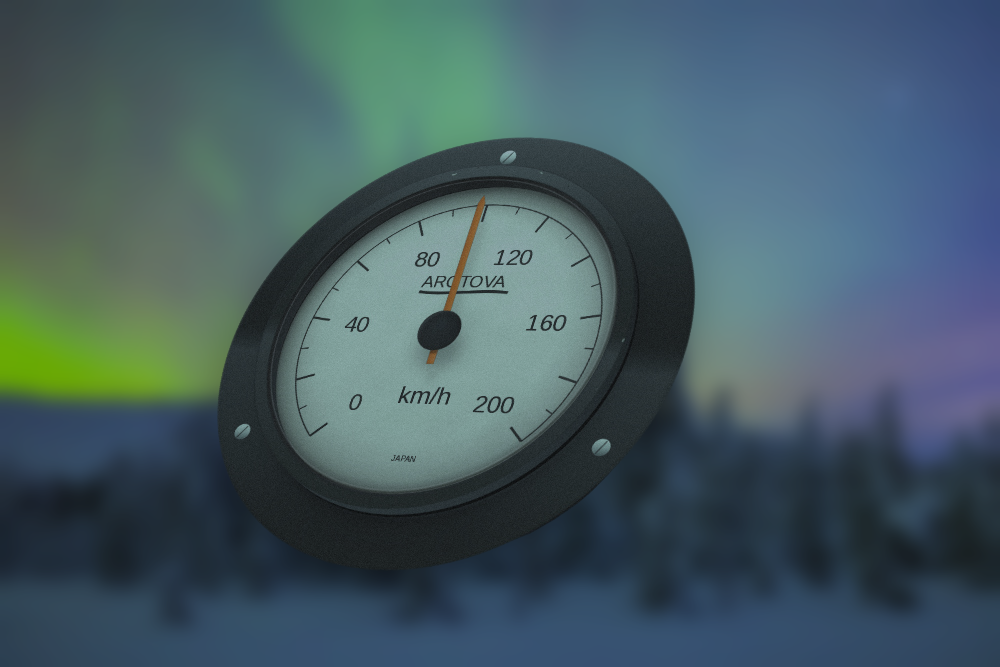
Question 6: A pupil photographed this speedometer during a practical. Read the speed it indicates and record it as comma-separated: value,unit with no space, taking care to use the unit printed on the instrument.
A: 100,km/h
